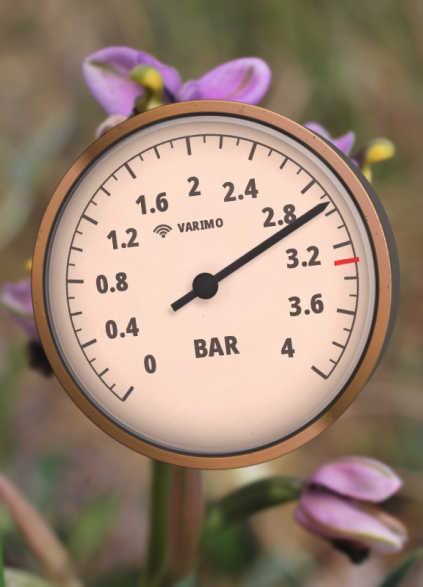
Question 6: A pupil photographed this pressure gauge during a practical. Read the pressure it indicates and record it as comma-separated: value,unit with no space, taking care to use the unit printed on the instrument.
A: 2.95,bar
